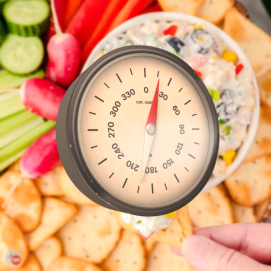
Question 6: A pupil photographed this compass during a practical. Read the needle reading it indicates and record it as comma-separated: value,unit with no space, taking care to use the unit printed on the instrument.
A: 15,°
